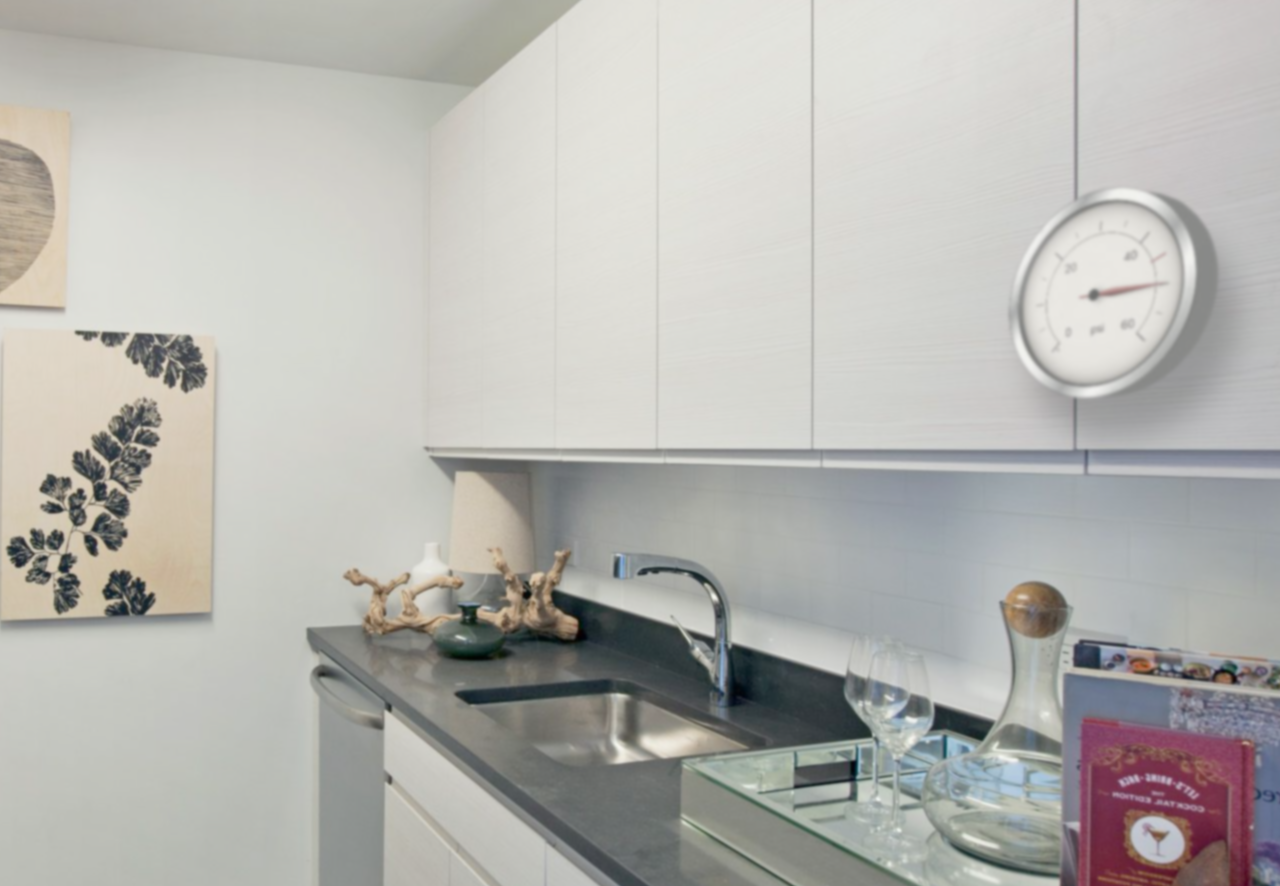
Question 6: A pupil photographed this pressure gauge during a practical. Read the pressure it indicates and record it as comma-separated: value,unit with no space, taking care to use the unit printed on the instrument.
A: 50,psi
